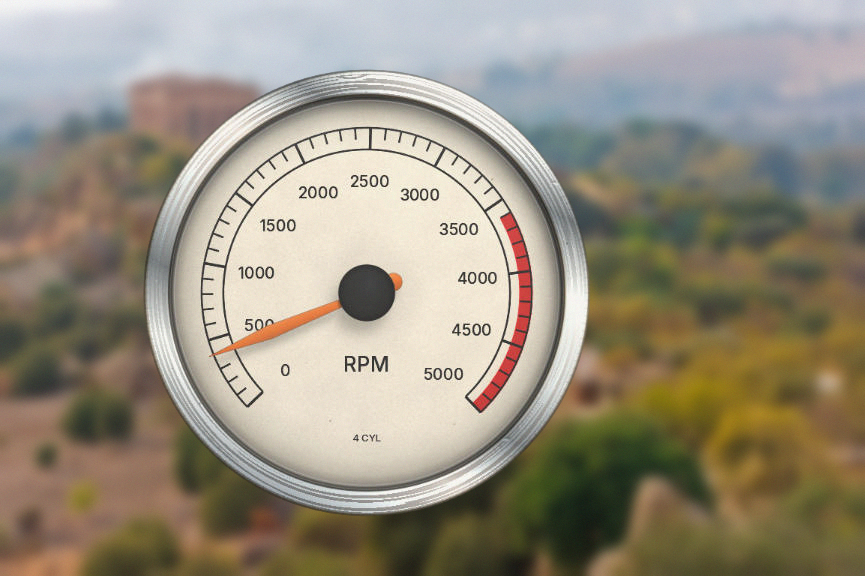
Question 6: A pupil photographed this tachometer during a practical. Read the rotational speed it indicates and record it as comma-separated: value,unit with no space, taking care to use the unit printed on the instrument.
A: 400,rpm
